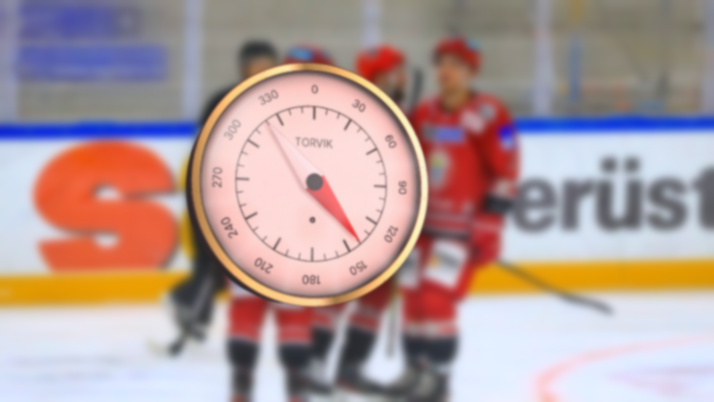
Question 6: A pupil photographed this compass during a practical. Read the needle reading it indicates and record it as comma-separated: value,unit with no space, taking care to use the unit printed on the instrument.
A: 140,°
